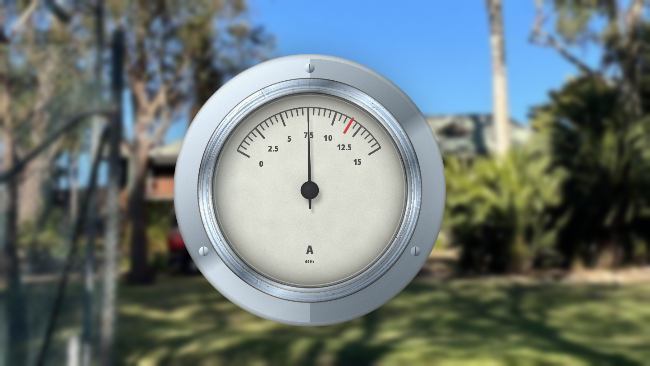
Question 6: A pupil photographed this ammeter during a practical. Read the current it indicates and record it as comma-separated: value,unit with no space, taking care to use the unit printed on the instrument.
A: 7.5,A
